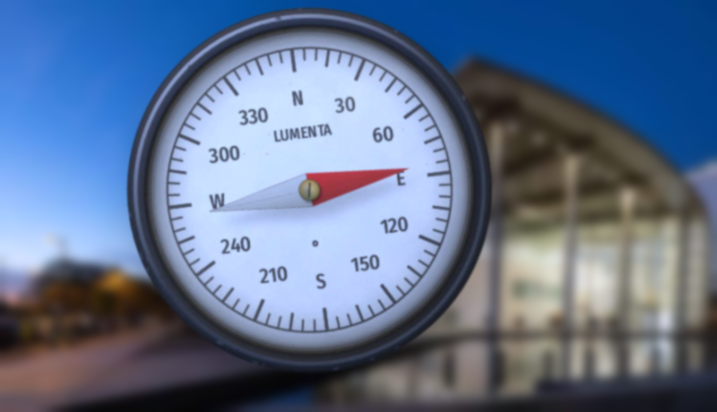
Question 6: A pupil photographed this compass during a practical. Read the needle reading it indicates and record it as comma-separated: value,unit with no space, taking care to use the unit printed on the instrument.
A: 85,°
